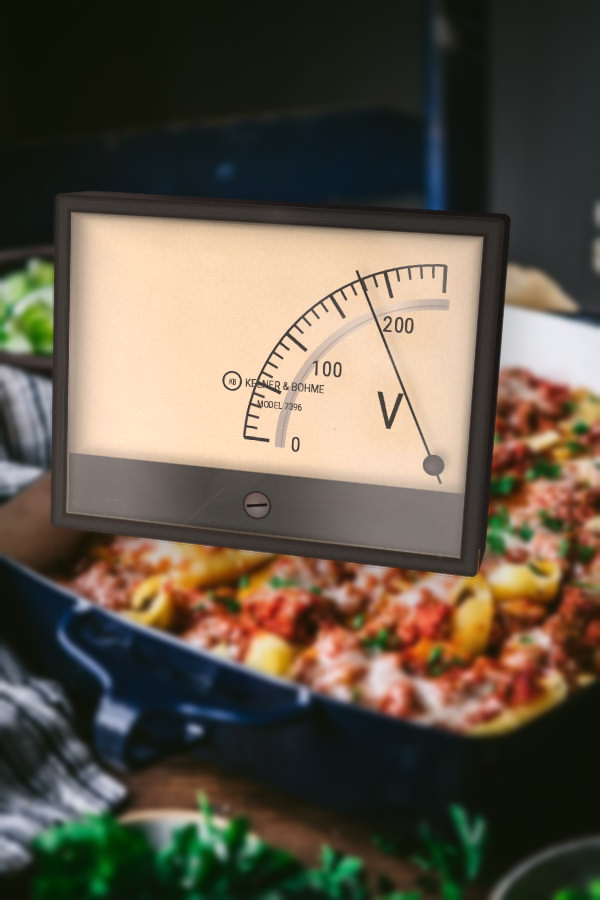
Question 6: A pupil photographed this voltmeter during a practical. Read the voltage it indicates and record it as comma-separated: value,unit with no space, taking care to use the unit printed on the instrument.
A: 180,V
